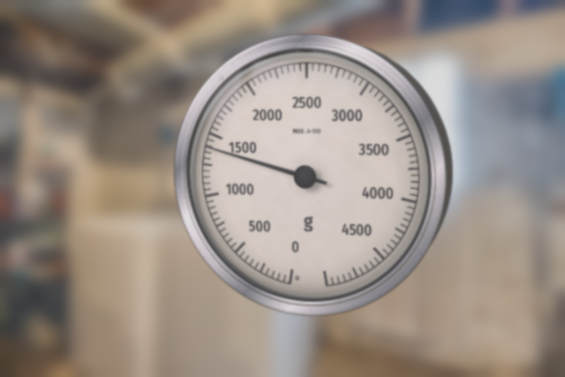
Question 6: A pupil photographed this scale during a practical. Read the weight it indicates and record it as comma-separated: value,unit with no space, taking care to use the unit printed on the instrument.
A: 1400,g
